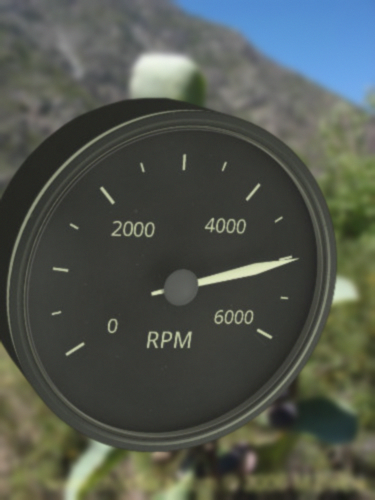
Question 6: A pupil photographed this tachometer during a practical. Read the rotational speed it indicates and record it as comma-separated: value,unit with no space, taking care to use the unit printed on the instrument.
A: 5000,rpm
